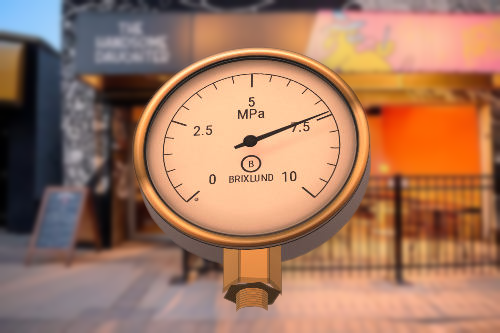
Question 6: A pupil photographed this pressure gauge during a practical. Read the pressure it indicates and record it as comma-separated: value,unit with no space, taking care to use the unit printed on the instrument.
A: 7.5,MPa
